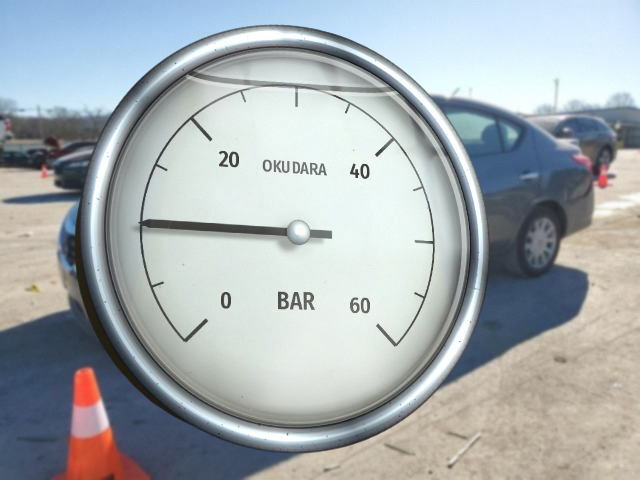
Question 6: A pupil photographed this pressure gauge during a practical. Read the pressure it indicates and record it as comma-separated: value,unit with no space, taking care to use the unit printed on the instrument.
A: 10,bar
